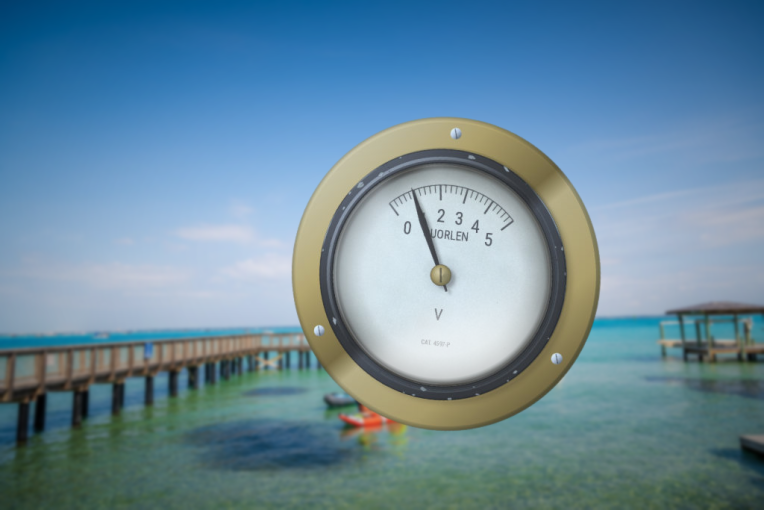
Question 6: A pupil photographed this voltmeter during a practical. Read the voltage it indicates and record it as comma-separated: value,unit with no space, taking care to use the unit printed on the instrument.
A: 1,V
